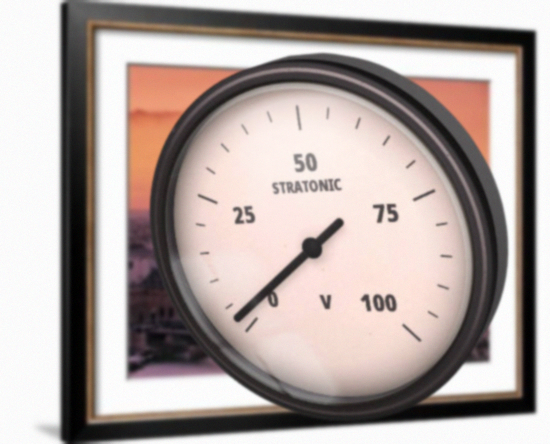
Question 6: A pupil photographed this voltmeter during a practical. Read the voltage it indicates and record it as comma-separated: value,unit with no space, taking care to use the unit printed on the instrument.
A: 2.5,V
